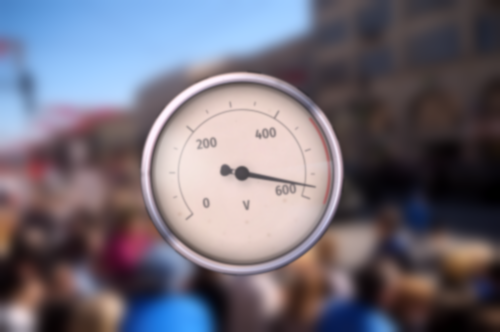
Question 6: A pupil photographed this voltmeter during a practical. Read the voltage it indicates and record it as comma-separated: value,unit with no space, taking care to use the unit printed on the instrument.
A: 575,V
